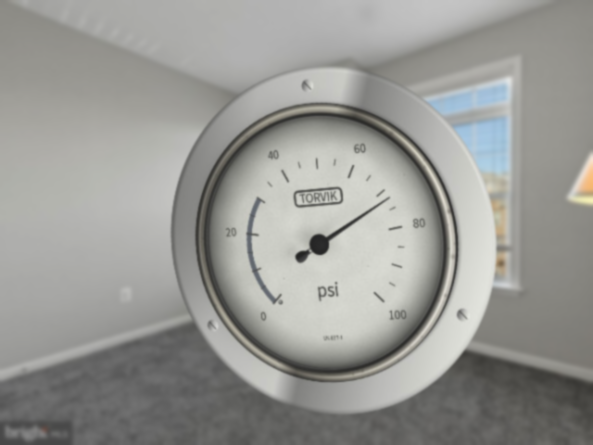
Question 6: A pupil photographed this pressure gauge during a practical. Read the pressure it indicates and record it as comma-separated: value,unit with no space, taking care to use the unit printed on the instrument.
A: 72.5,psi
